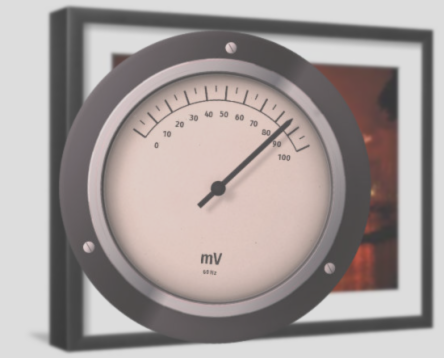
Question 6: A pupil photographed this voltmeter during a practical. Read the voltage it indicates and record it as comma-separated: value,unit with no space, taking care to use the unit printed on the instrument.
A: 85,mV
